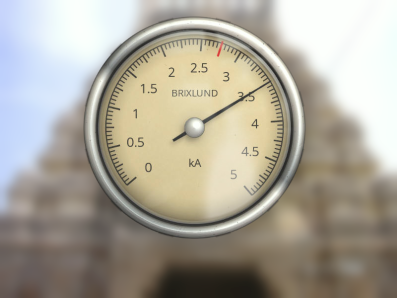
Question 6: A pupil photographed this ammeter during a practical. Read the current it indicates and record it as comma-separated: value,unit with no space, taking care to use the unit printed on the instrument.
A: 3.5,kA
